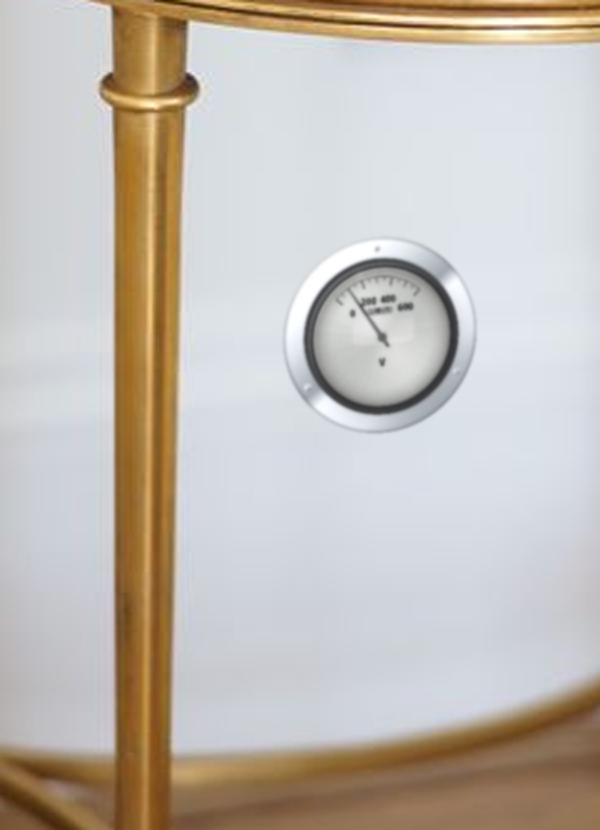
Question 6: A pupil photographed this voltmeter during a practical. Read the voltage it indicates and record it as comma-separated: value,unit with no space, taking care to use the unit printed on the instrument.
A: 100,V
